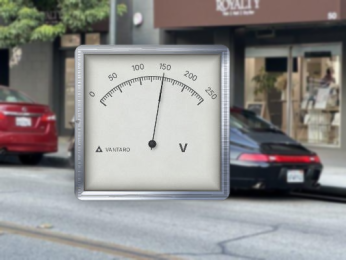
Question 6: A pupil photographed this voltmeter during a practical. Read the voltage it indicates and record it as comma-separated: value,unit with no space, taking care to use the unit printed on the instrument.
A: 150,V
